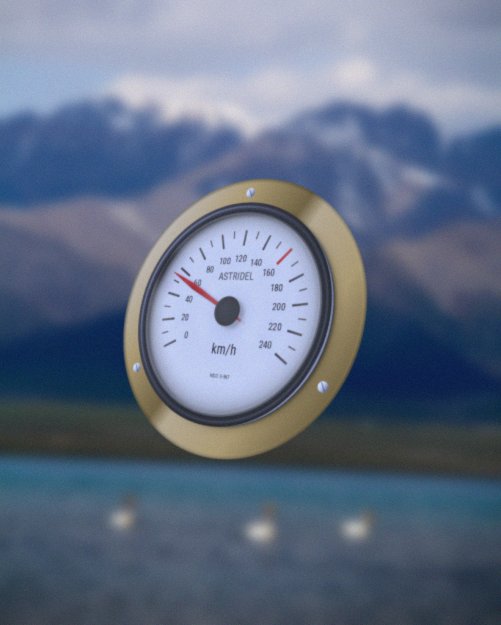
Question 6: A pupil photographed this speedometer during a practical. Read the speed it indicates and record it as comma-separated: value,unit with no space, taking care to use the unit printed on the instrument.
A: 55,km/h
